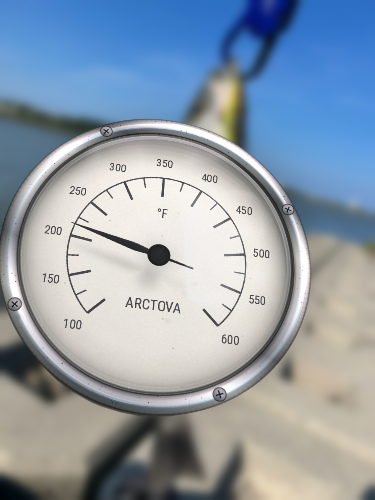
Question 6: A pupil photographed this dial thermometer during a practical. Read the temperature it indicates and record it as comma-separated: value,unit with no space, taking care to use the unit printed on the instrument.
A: 212.5,°F
